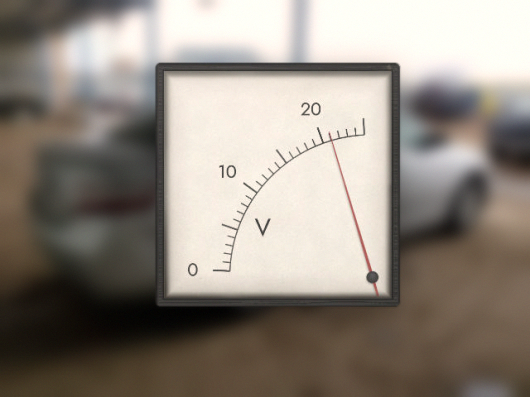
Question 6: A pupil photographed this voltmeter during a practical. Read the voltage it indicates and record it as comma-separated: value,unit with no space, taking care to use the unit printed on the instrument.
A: 21,V
